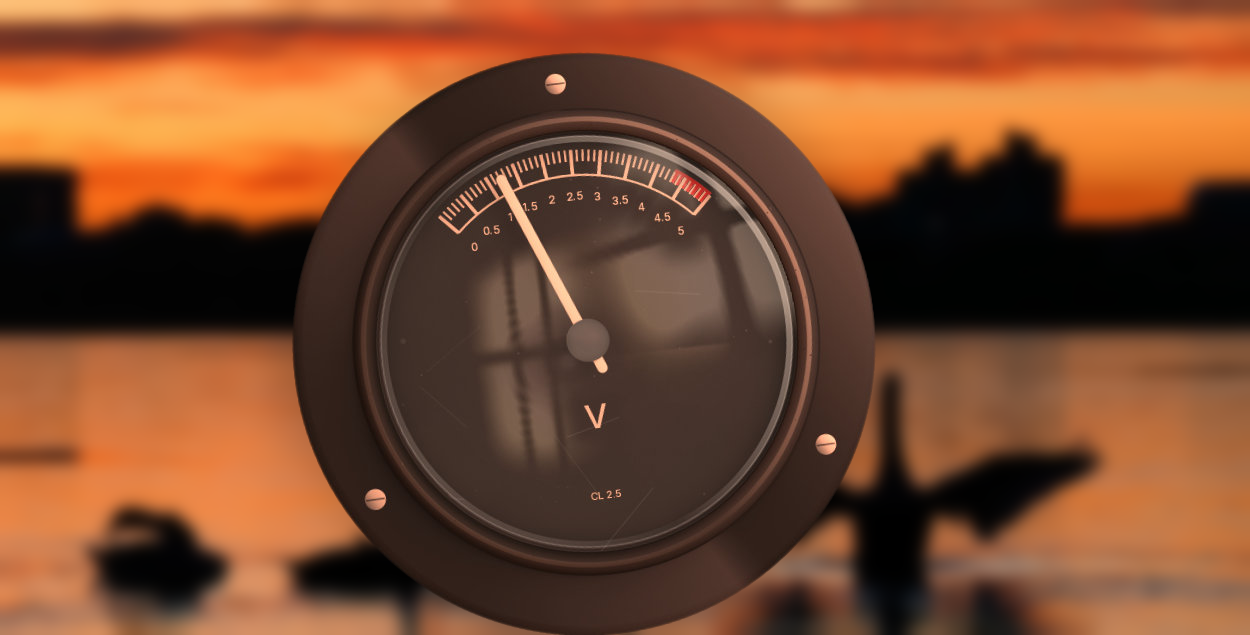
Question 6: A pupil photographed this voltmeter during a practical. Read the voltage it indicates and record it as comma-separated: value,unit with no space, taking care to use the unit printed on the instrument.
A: 1.2,V
